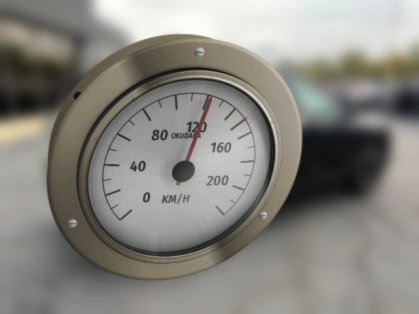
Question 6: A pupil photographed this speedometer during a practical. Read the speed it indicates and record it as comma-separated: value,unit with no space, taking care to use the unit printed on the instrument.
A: 120,km/h
